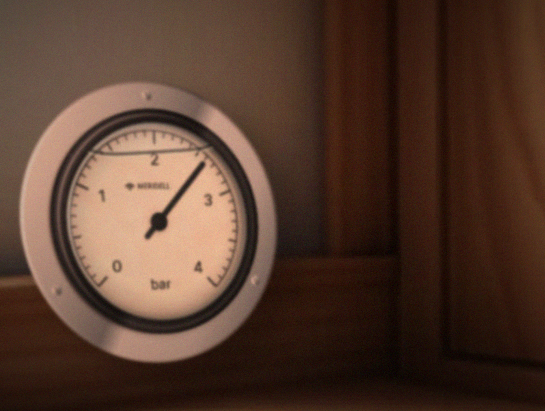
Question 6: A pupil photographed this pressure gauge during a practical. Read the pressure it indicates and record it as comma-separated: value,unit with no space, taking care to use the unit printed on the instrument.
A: 2.6,bar
